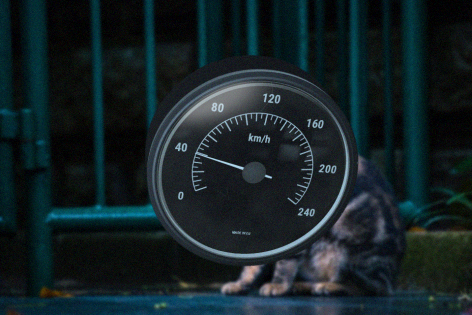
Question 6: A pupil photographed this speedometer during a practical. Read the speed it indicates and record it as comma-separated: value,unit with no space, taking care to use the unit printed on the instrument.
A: 40,km/h
